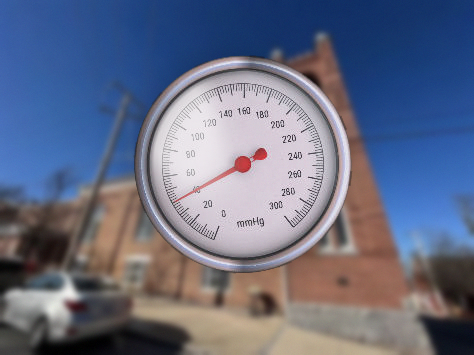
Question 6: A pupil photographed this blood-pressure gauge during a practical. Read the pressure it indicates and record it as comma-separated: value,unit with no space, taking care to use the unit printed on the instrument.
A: 40,mmHg
